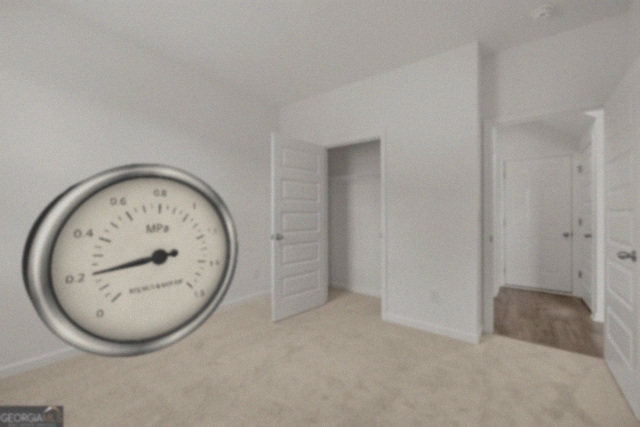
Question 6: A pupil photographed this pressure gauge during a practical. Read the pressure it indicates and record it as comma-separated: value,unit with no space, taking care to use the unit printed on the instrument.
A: 0.2,MPa
